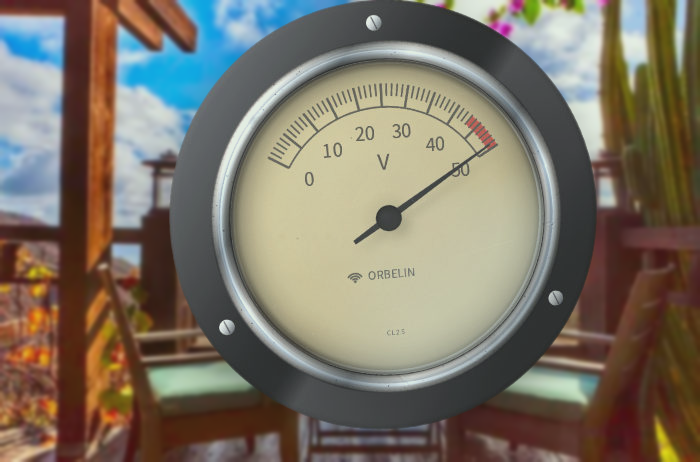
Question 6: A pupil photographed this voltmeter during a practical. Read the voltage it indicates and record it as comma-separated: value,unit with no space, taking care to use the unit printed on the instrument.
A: 49,V
